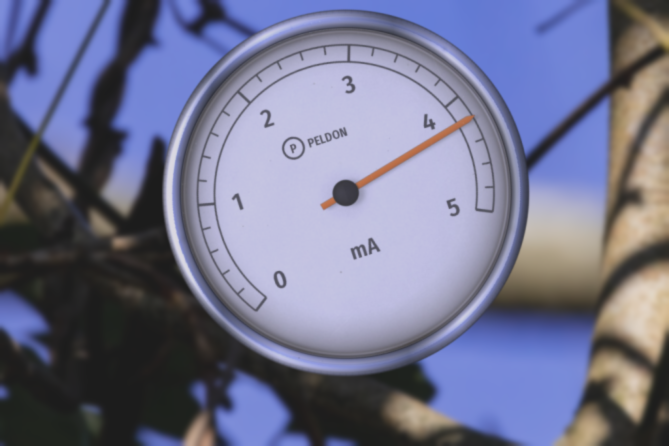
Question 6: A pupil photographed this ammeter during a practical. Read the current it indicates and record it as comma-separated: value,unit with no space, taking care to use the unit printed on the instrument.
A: 4.2,mA
